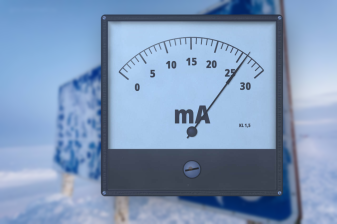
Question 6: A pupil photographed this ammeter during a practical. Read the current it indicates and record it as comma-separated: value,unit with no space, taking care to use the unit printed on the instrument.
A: 26,mA
